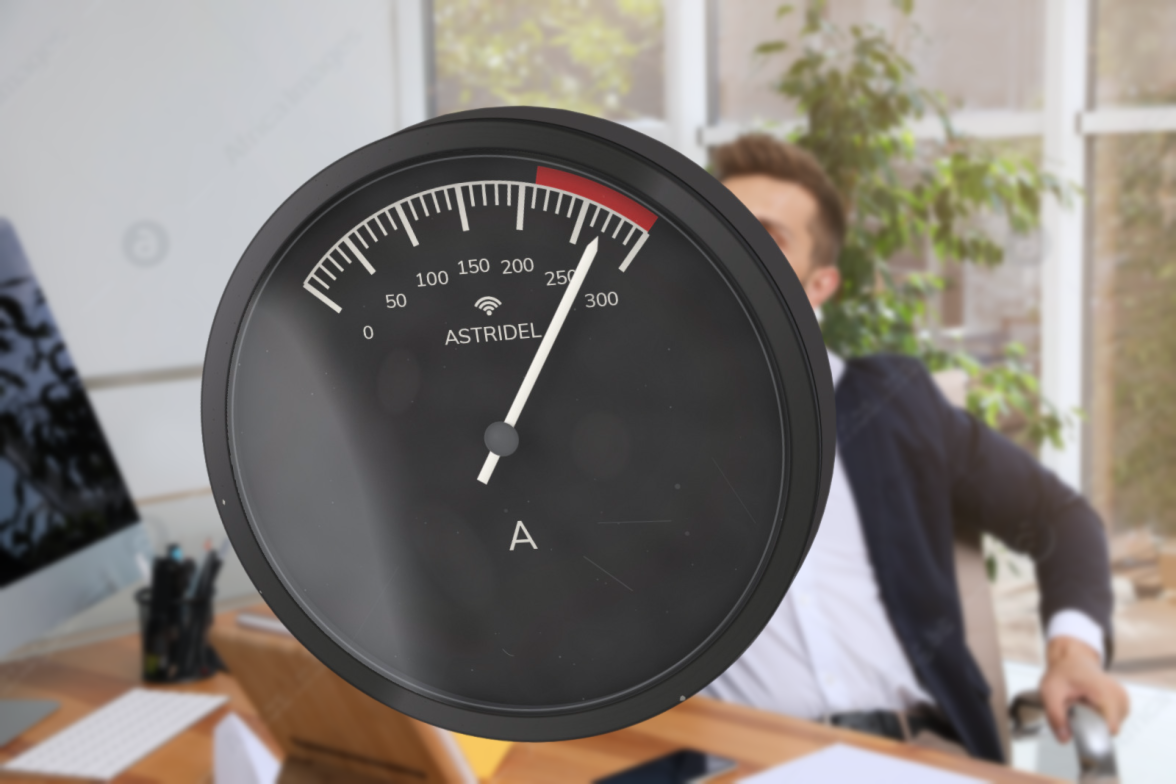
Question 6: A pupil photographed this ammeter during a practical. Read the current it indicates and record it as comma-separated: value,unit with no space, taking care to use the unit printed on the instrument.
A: 270,A
